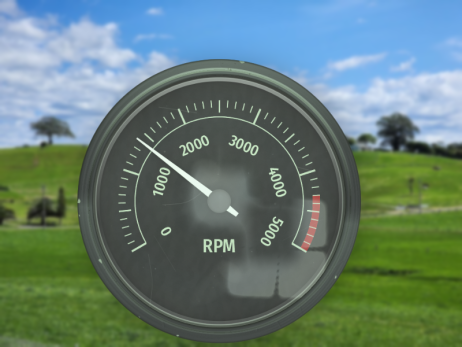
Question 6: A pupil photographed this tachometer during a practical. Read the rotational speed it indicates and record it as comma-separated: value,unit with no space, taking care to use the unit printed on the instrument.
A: 1400,rpm
